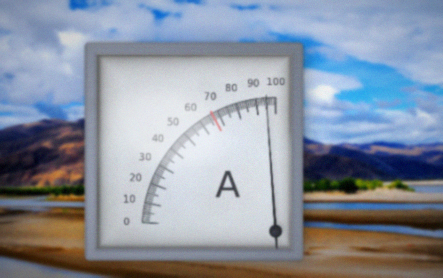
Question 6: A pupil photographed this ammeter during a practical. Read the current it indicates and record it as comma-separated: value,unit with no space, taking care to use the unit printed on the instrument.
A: 95,A
